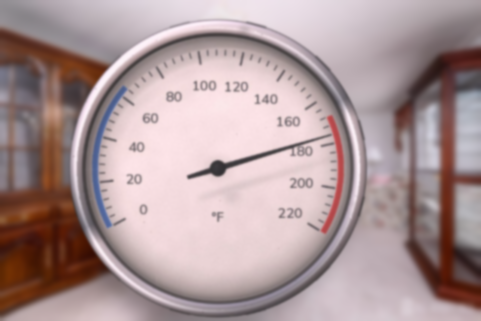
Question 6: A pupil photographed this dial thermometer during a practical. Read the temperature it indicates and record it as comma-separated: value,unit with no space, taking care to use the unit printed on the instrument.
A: 176,°F
